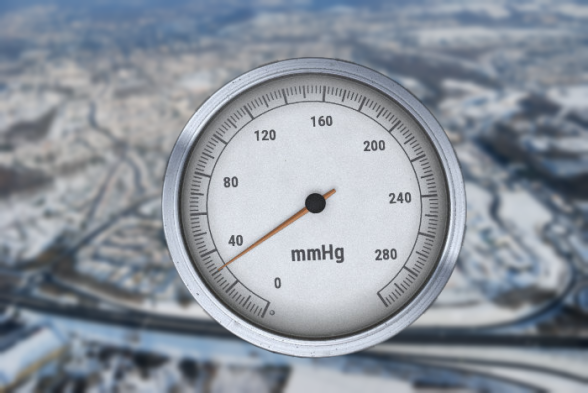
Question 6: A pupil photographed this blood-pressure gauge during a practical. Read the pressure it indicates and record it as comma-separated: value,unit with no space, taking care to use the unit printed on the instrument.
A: 30,mmHg
